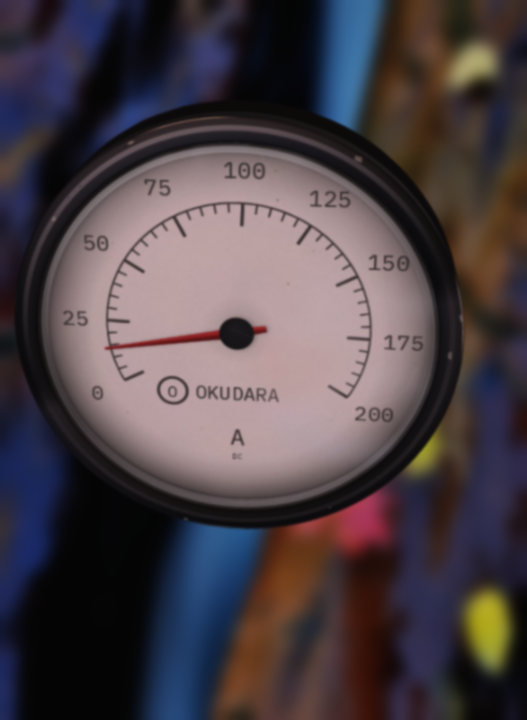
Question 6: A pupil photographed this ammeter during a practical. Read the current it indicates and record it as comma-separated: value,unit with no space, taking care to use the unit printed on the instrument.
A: 15,A
